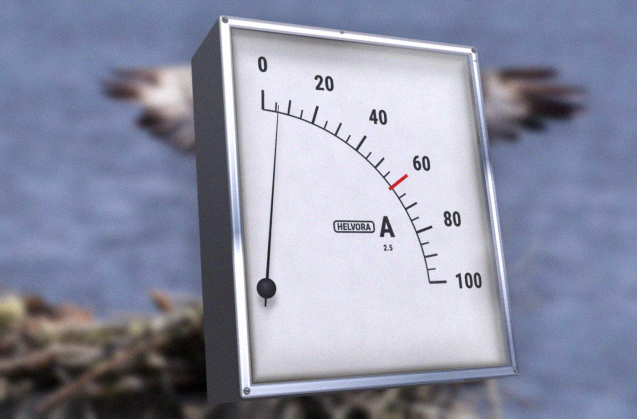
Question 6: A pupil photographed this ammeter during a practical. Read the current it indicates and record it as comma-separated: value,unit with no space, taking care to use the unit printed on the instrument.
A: 5,A
